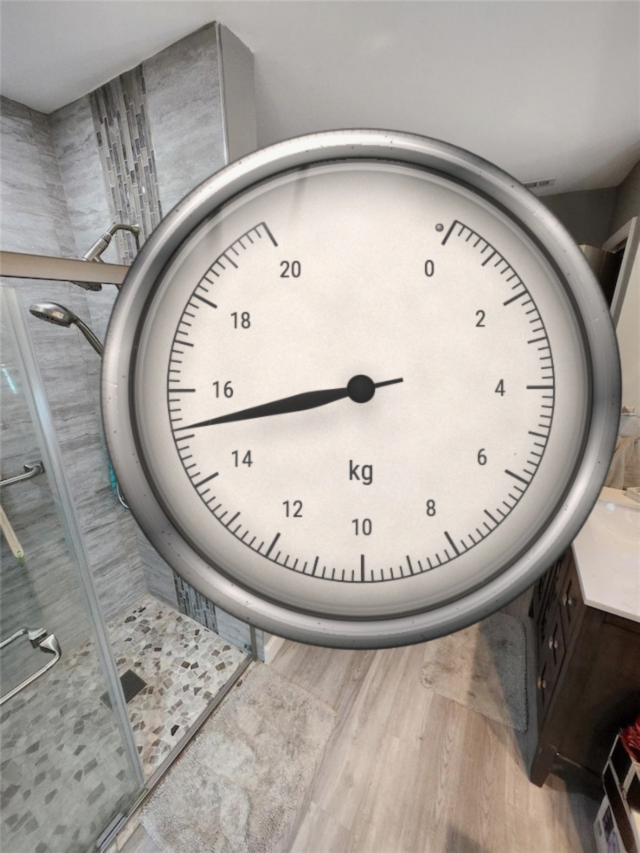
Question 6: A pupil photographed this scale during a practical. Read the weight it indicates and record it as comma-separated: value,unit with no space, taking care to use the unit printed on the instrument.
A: 15.2,kg
